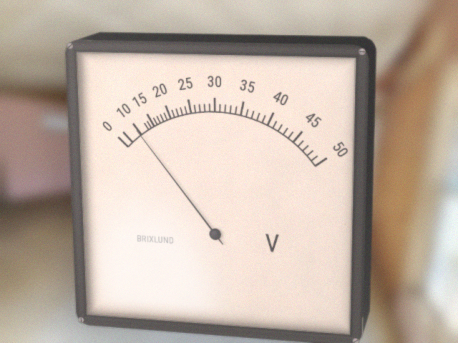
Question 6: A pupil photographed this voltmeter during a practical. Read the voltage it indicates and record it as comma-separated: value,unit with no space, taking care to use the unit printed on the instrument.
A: 10,V
